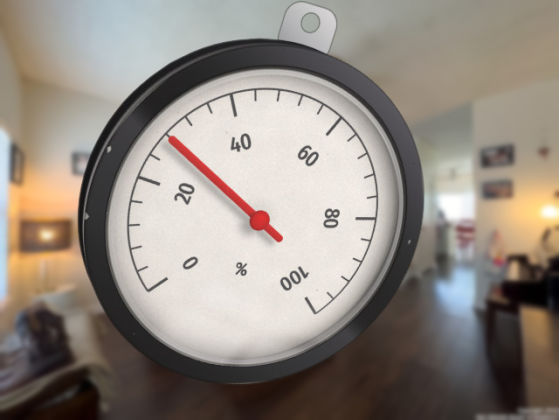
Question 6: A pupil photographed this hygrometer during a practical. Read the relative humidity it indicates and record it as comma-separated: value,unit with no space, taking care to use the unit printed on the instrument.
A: 28,%
